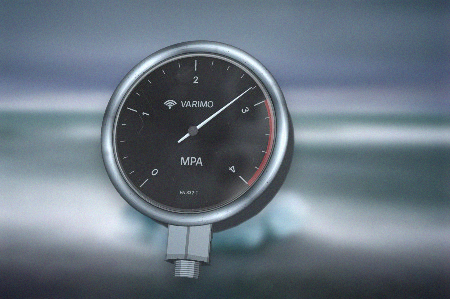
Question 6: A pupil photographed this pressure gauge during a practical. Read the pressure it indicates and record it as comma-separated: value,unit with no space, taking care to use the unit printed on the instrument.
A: 2.8,MPa
